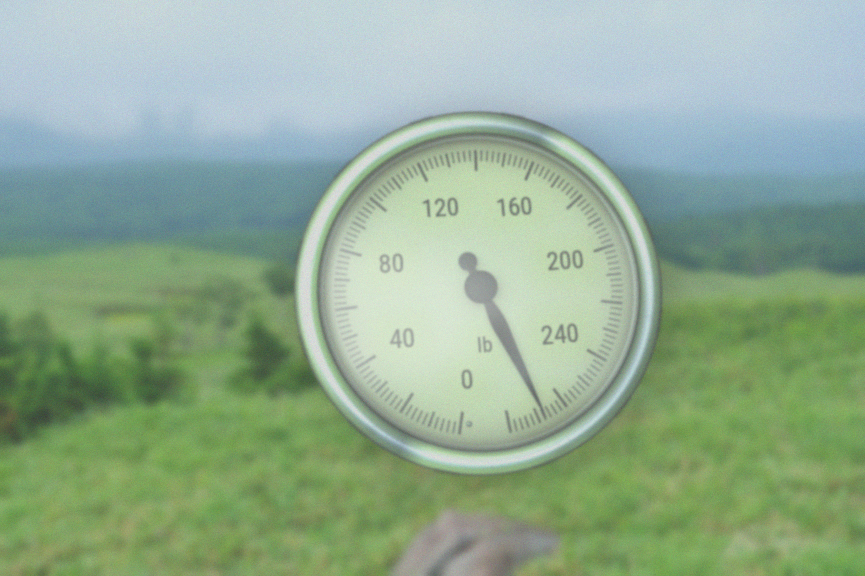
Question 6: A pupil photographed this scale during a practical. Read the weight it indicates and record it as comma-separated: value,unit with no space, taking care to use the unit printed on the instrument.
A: 268,lb
